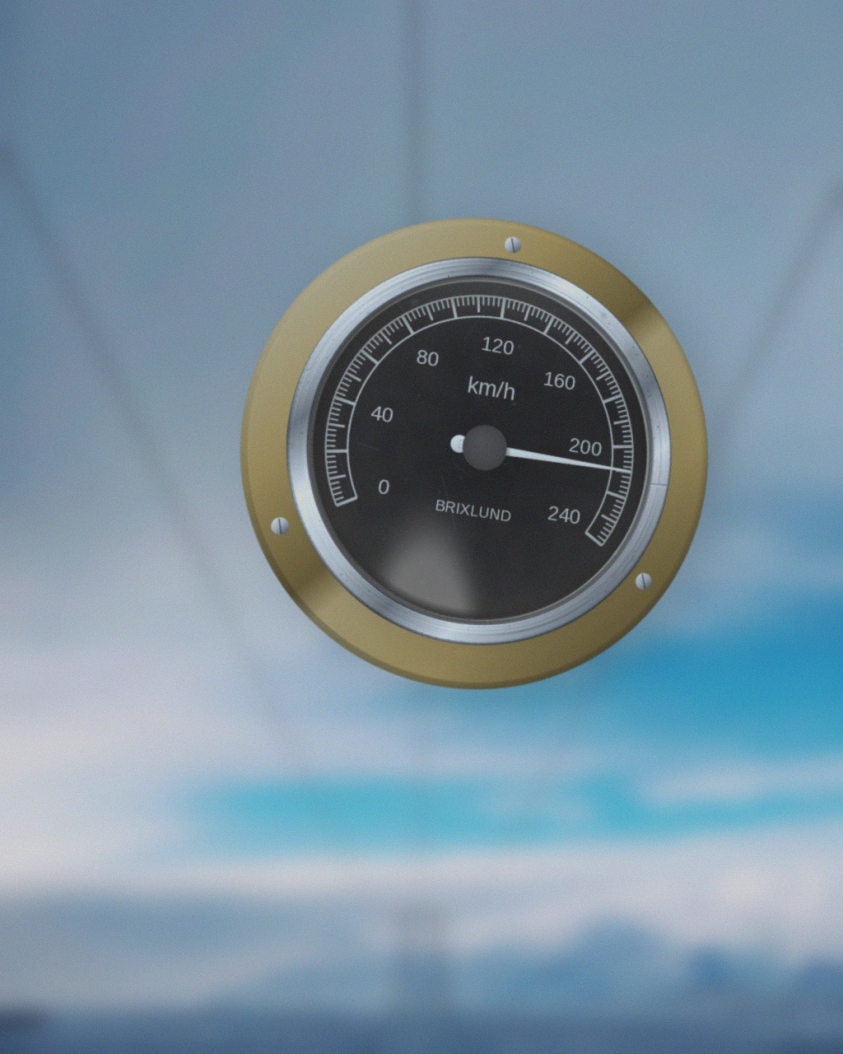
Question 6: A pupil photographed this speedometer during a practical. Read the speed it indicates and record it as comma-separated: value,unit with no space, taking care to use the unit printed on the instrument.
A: 210,km/h
